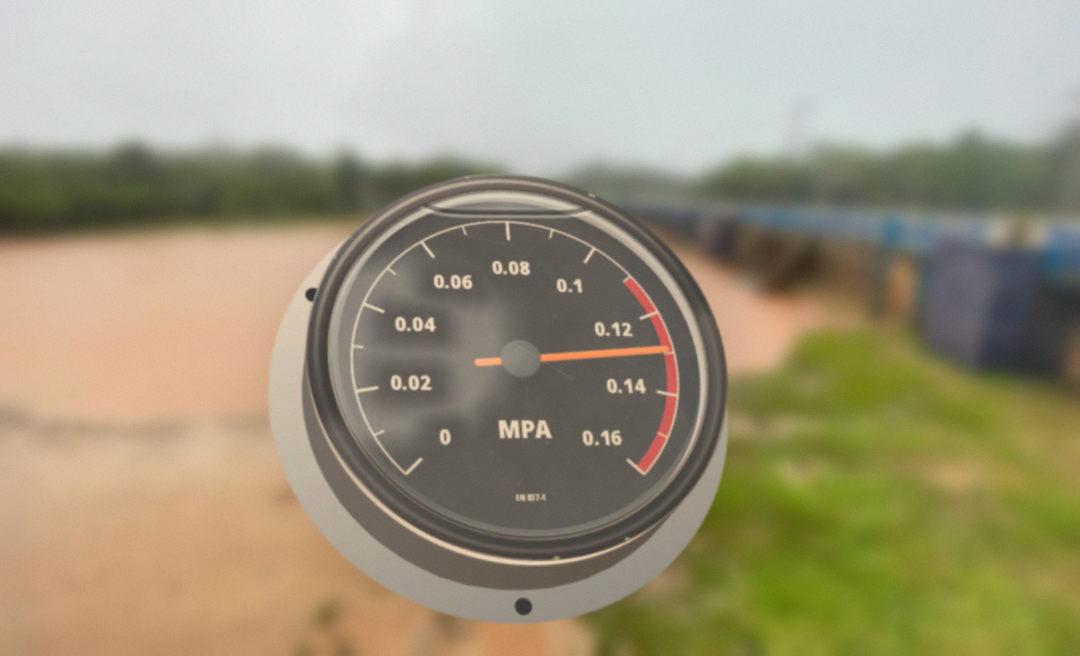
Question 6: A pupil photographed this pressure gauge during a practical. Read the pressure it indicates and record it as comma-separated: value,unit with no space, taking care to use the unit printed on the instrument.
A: 0.13,MPa
